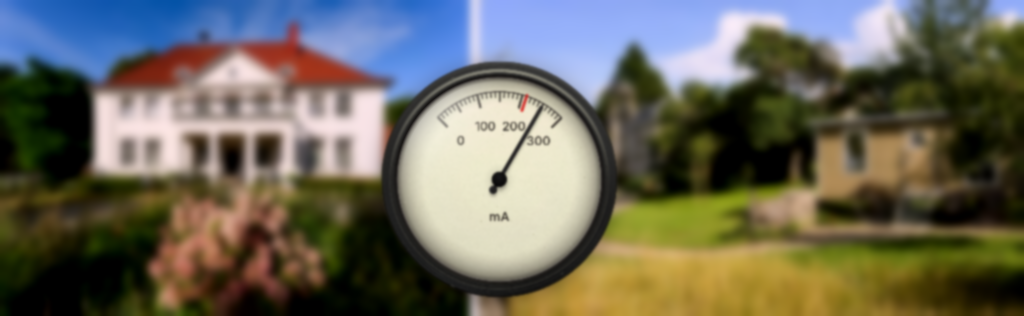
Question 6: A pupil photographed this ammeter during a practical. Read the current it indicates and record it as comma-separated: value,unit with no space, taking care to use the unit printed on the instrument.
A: 250,mA
